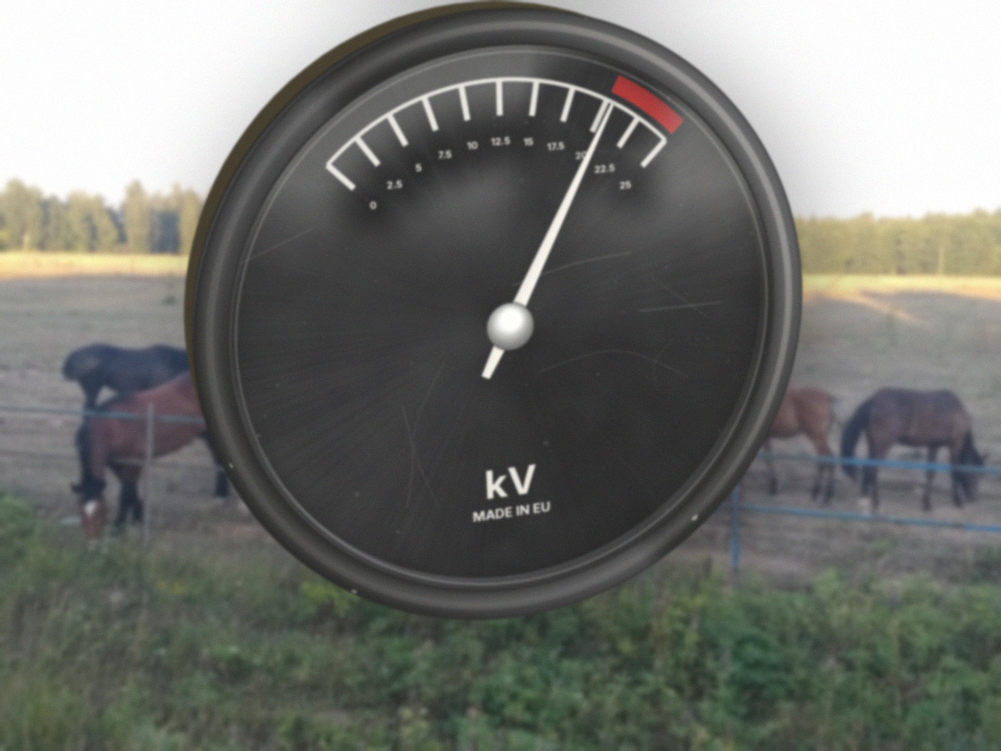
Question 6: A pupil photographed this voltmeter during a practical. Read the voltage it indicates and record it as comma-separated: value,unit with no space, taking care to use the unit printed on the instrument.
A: 20,kV
